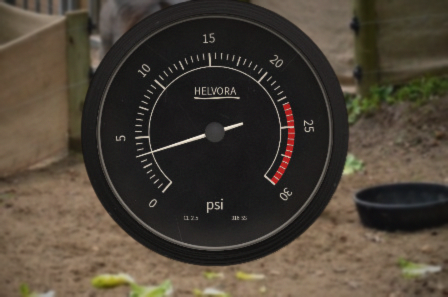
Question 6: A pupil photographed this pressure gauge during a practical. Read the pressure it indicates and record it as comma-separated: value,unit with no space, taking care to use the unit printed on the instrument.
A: 3.5,psi
